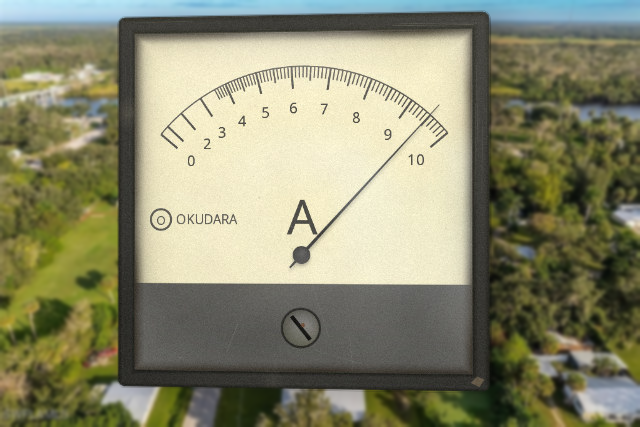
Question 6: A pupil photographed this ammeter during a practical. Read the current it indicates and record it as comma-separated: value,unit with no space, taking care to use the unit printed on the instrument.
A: 9.5,A
